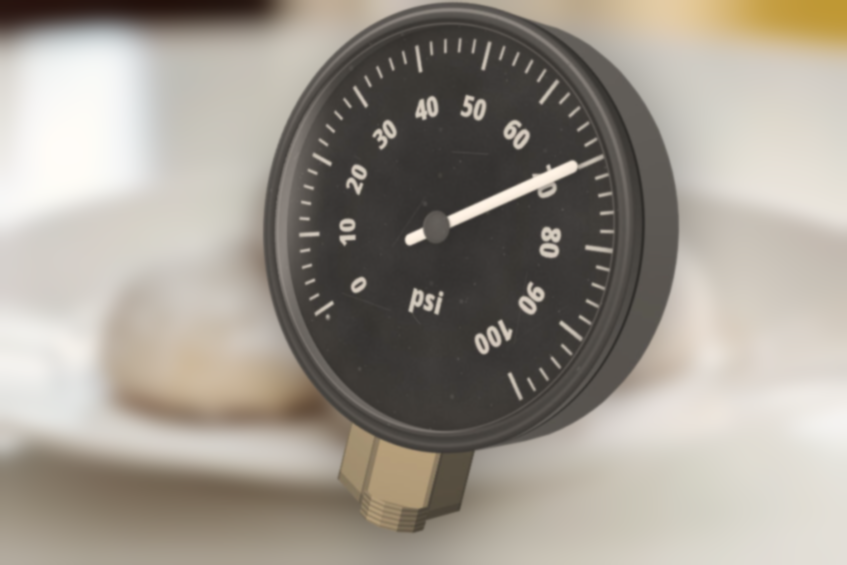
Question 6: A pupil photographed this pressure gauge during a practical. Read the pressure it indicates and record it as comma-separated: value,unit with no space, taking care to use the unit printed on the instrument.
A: 70,psi
